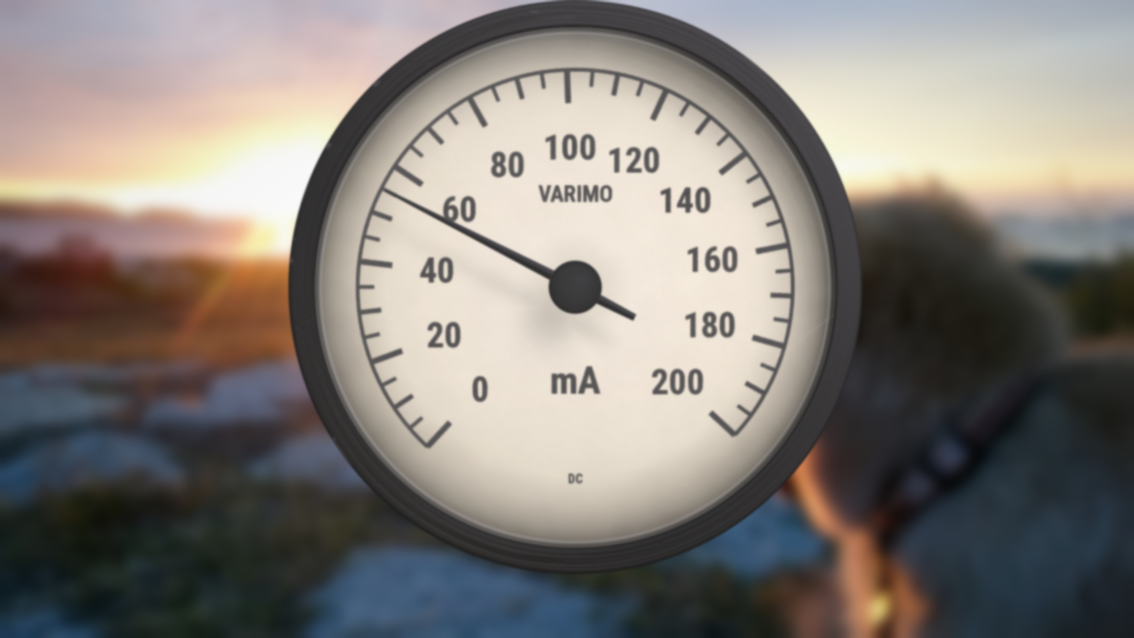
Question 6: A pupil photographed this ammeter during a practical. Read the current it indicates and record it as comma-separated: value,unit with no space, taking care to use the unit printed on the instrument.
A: 55,mA
